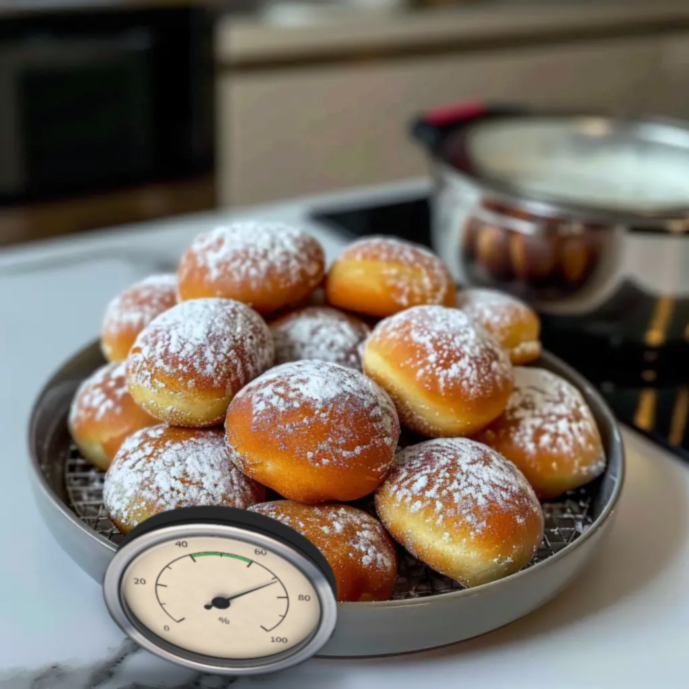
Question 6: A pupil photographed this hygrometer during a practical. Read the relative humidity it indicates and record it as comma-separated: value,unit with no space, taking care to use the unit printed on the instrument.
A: 70,%
